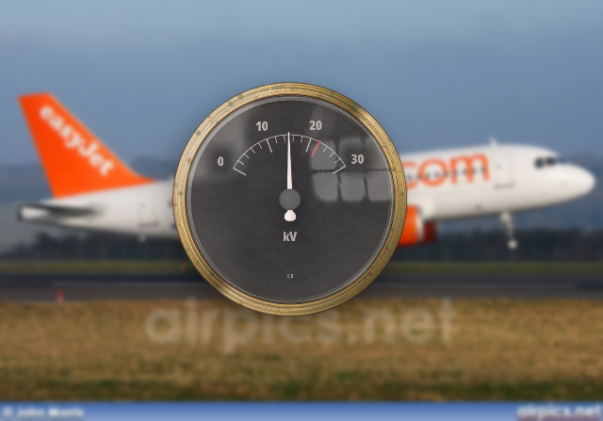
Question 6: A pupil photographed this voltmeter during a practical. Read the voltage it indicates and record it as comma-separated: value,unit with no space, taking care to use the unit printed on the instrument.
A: 15,kV
